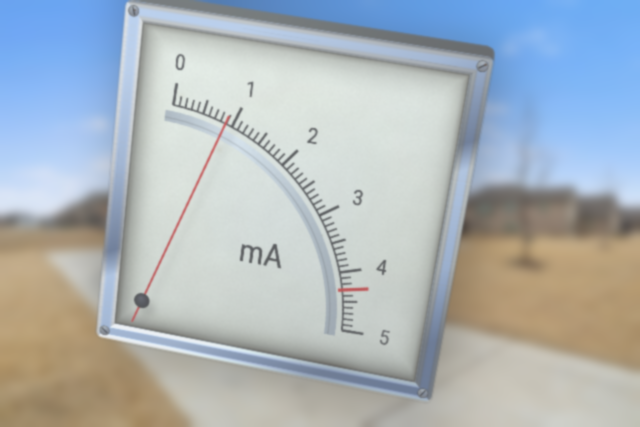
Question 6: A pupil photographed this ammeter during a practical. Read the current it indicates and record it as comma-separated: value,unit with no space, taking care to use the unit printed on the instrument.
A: 0.9,mA
